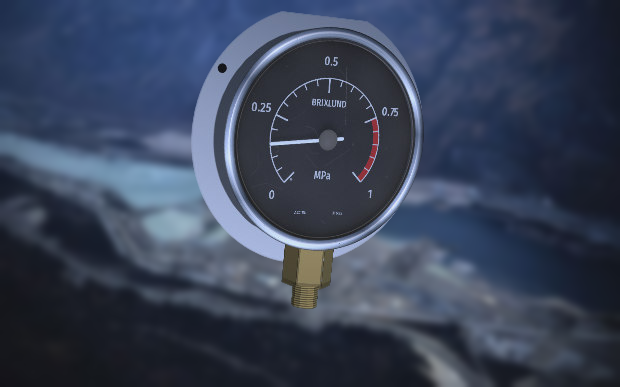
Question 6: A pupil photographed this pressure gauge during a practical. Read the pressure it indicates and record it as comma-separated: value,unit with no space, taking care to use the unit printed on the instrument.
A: 0.15,MPa
